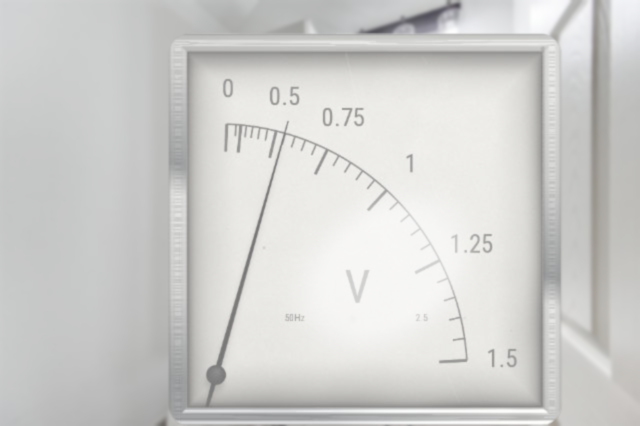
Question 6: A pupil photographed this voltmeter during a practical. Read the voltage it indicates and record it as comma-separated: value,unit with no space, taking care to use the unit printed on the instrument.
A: 0.55,V
